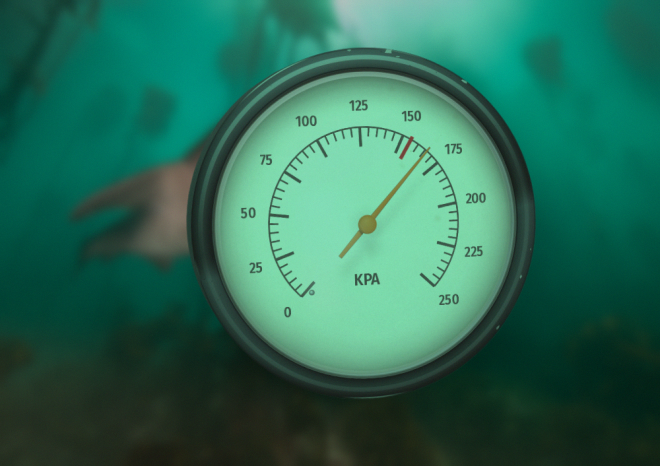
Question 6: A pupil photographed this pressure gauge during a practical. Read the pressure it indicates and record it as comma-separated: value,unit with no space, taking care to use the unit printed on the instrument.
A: 165,kPa
